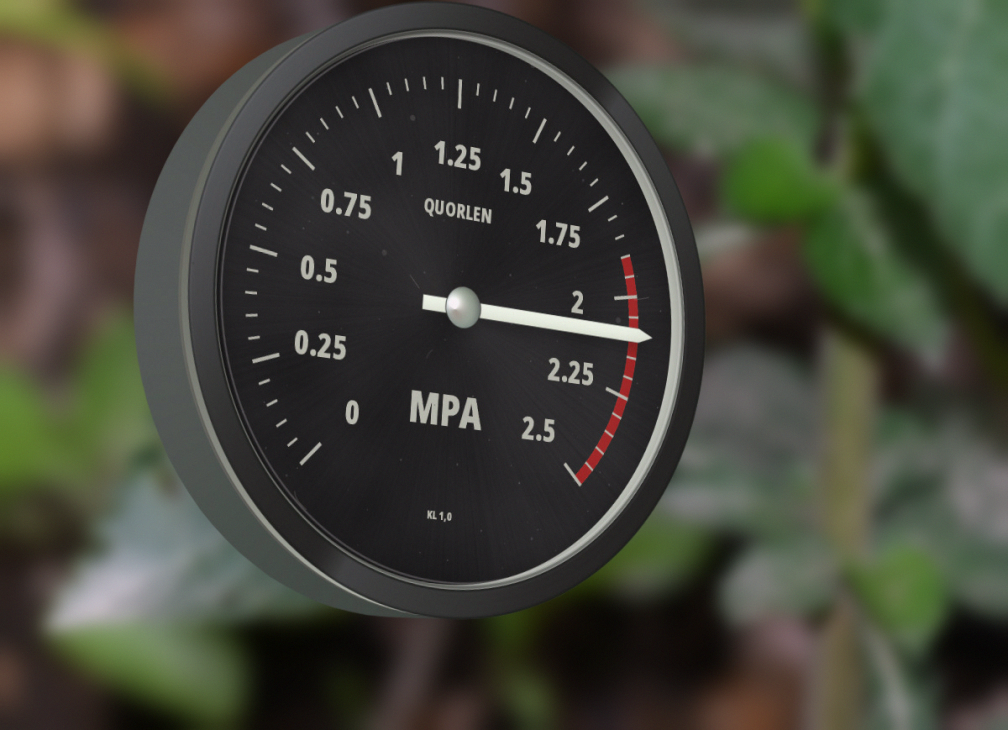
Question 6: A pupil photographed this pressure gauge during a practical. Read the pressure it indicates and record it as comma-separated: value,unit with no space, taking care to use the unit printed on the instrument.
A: 2.1,MPa
